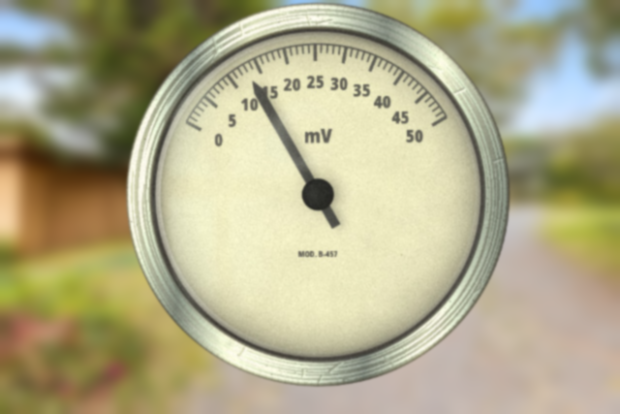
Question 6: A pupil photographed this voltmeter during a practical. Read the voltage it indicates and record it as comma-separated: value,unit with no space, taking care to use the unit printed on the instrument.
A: 13,mV
